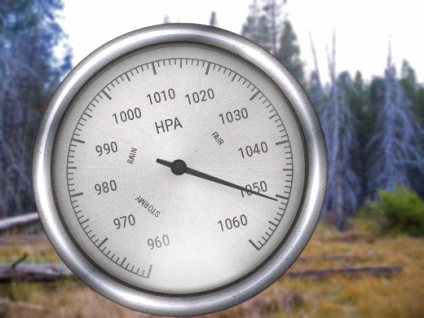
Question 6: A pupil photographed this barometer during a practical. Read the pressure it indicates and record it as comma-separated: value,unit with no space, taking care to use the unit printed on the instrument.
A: 1051,hPa
